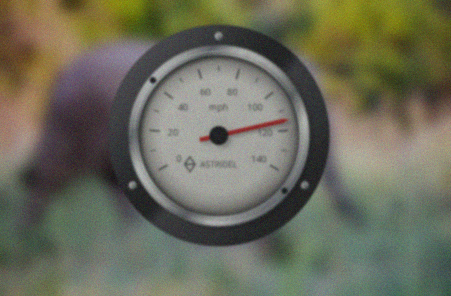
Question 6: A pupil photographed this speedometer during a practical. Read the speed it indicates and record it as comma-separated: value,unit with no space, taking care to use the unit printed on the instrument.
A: 115,mph
